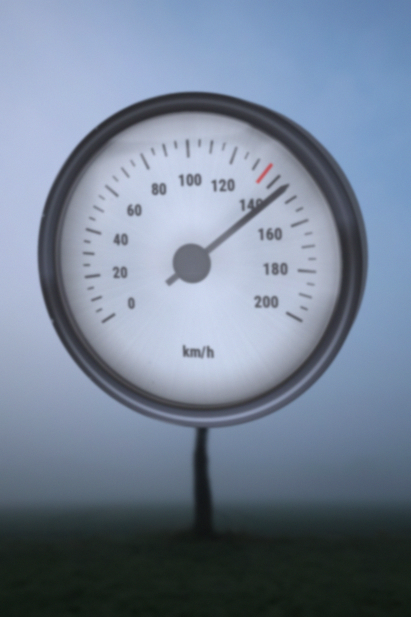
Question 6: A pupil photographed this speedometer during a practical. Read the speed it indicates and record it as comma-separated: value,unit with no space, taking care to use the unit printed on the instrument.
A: 145,km/h
